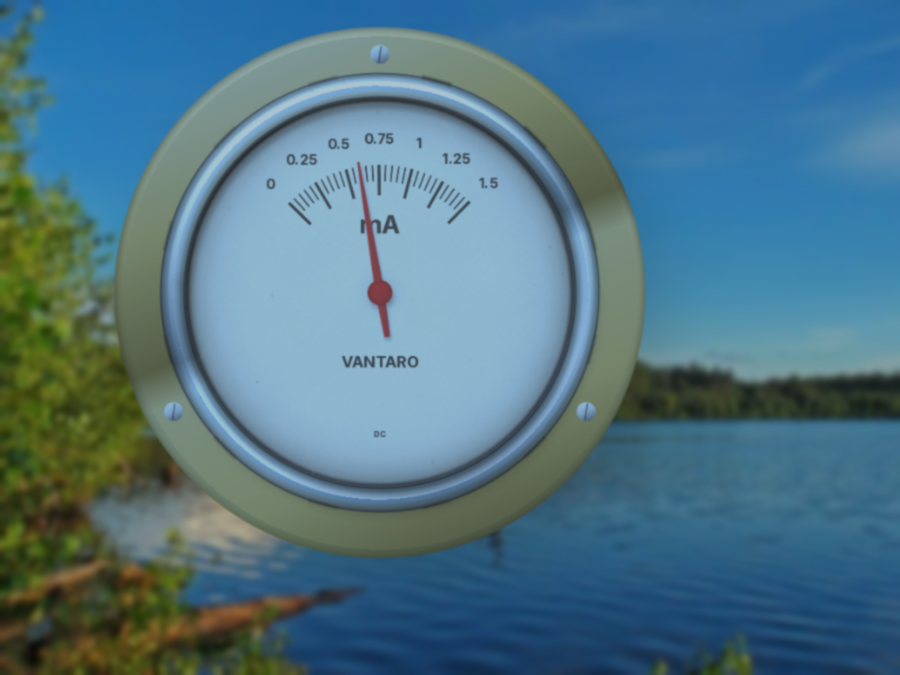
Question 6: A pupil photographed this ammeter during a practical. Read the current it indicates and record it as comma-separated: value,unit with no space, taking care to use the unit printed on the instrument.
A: 0.6,mA
